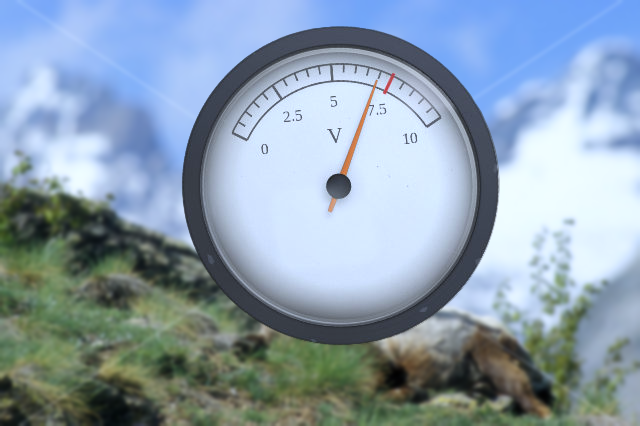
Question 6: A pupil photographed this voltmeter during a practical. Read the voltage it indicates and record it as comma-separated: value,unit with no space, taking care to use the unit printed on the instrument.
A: 7,V
